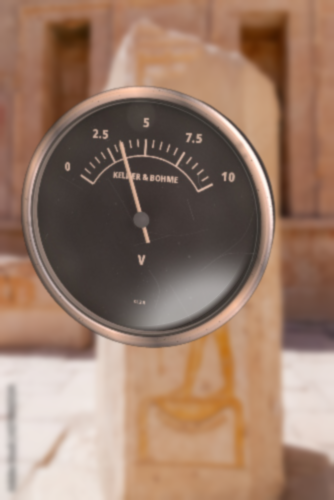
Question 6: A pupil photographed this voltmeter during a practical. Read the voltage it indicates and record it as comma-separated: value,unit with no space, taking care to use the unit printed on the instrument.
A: 3.5,V
